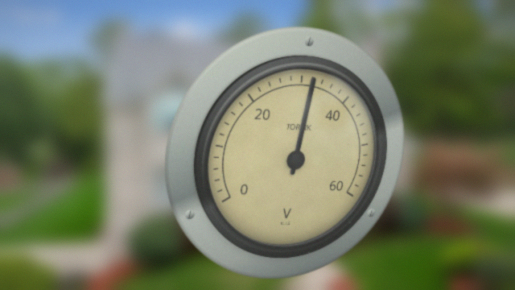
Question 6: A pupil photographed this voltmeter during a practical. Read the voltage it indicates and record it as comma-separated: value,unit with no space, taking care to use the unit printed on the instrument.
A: 32,V
